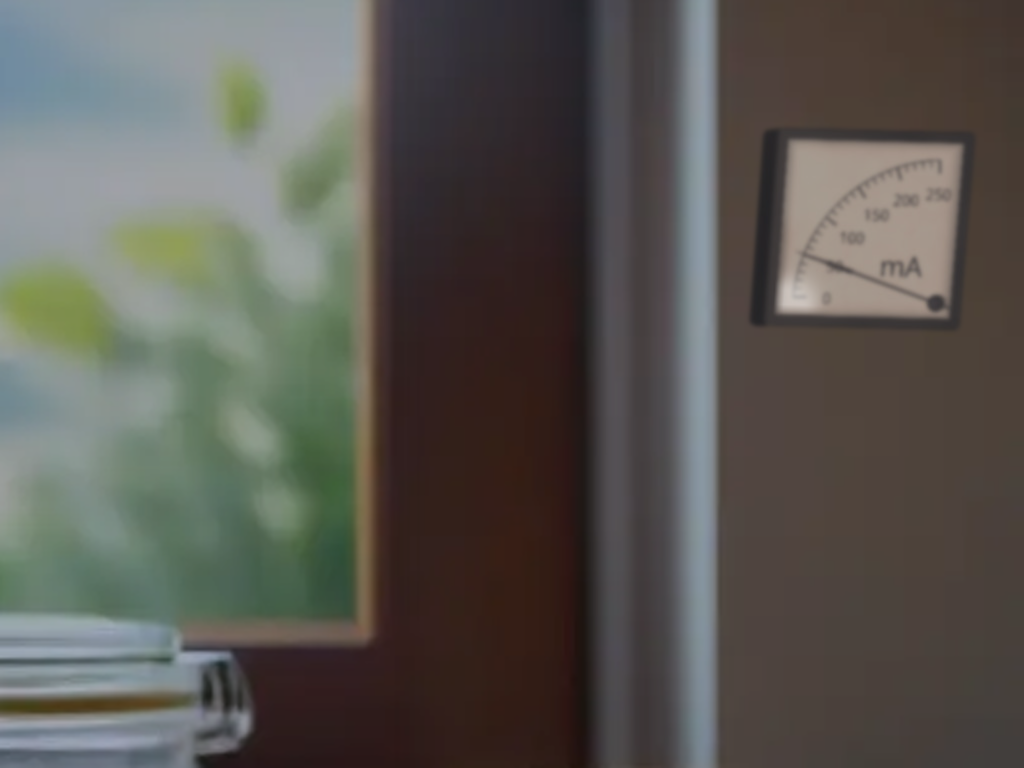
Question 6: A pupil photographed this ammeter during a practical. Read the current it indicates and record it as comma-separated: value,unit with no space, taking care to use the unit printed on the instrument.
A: 50,mA
